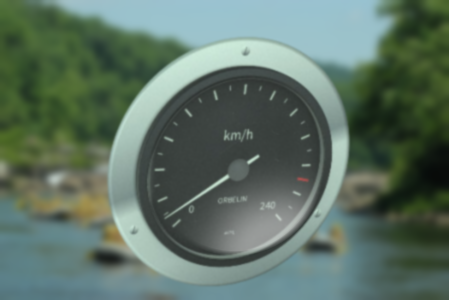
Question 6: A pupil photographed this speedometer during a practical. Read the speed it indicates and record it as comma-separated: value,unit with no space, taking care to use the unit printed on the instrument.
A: 10,km/h
